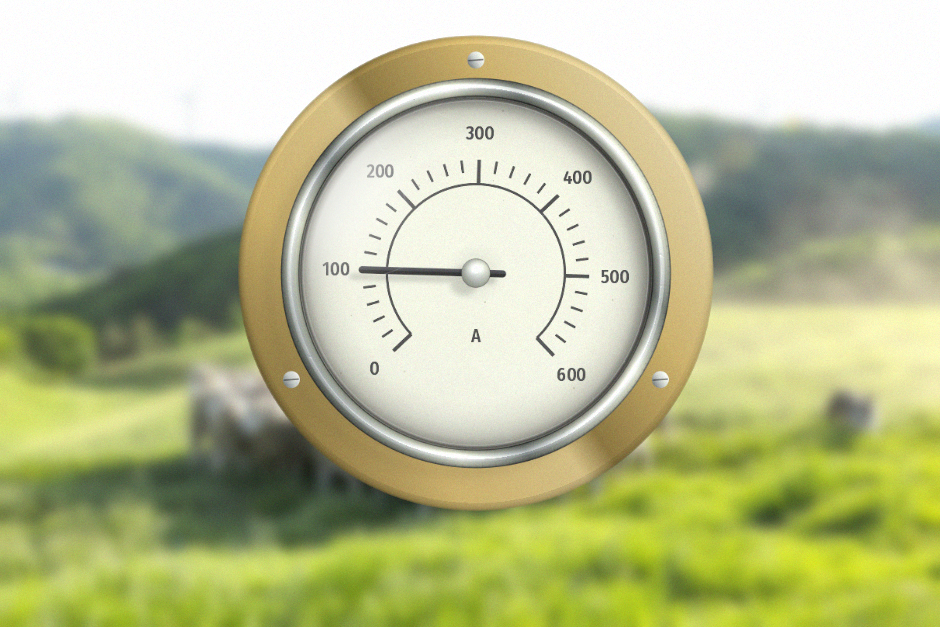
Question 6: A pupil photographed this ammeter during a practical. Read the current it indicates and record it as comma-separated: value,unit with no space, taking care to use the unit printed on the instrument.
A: 100,A
